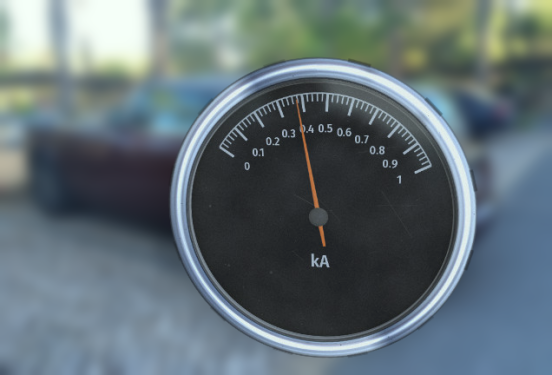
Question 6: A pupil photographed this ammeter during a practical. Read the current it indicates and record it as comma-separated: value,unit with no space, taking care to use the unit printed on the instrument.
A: 0.38,kA
